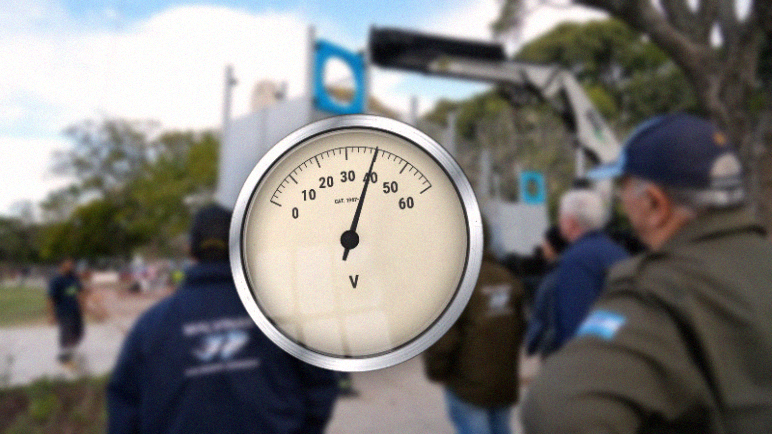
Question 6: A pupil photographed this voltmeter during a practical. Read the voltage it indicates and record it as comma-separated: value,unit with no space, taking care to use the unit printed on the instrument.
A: 40,V
